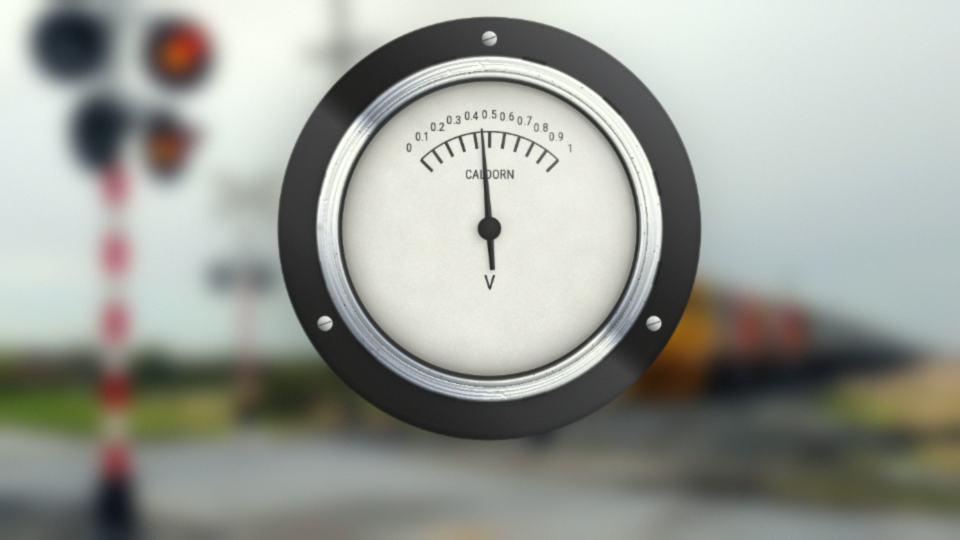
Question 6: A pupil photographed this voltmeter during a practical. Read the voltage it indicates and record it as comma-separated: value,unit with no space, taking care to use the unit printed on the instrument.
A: 0.45,V
